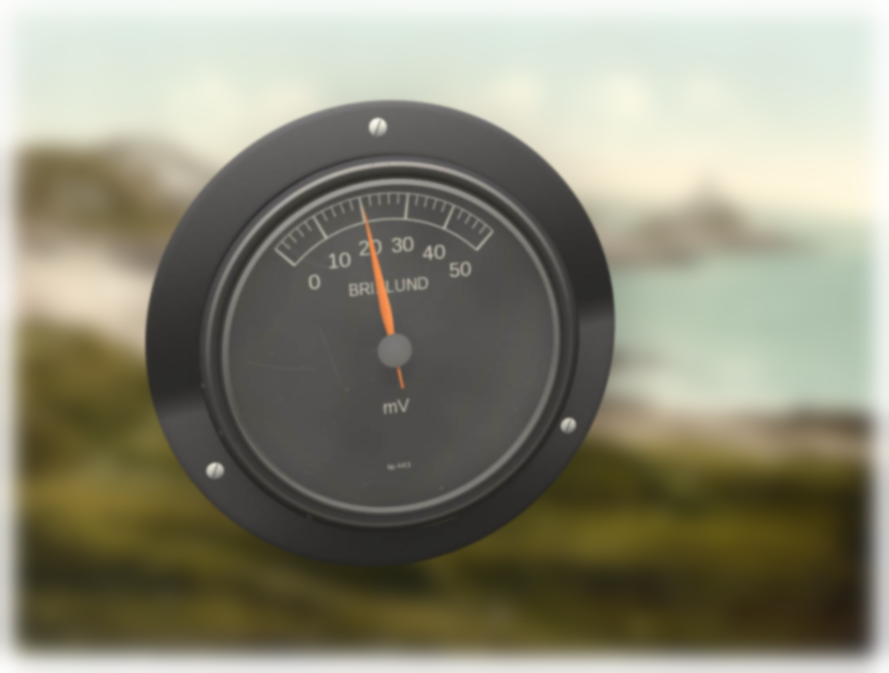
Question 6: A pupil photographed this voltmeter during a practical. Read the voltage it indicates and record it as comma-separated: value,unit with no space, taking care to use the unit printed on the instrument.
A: 20,mV
